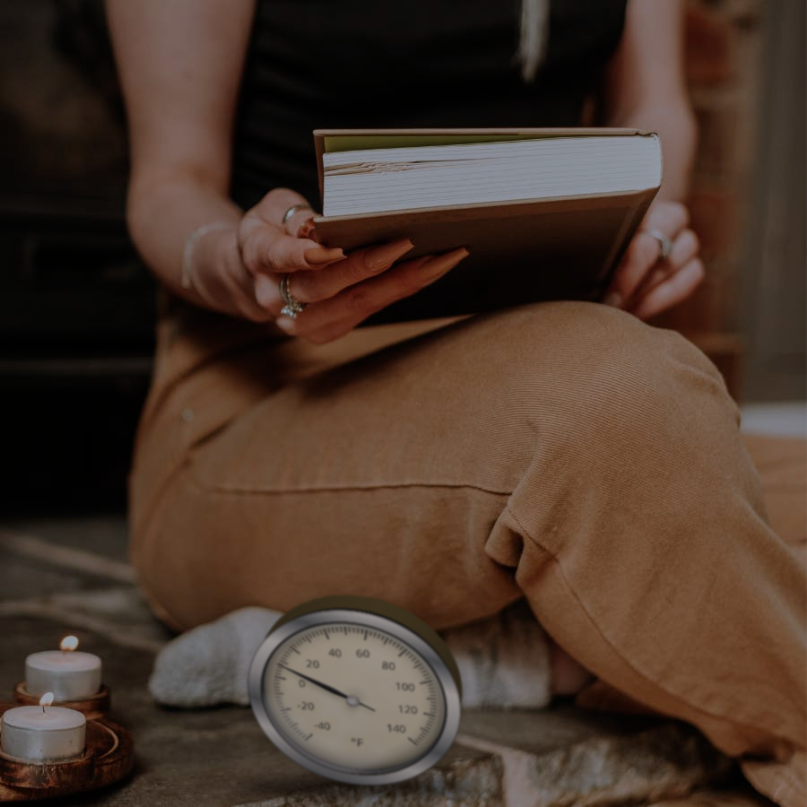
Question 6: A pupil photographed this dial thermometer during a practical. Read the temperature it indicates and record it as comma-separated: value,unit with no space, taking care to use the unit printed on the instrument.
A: 10,°F
